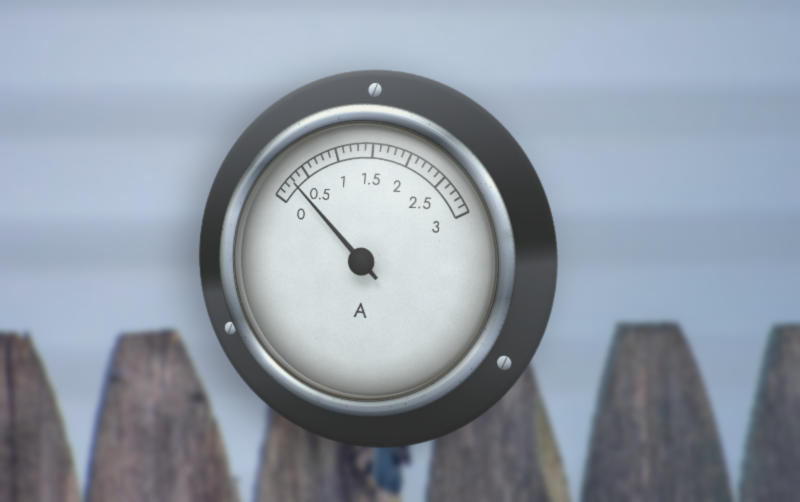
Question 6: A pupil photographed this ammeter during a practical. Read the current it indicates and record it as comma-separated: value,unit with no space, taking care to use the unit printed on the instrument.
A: 0.3,A
